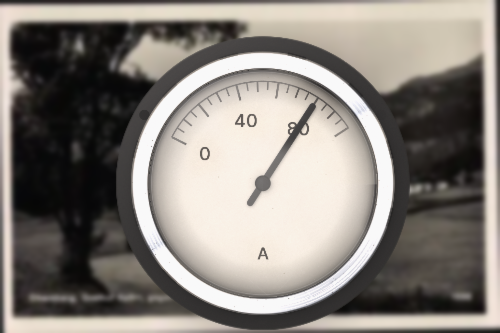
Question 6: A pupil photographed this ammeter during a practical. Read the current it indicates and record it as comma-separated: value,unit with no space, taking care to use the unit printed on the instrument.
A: 80,A
